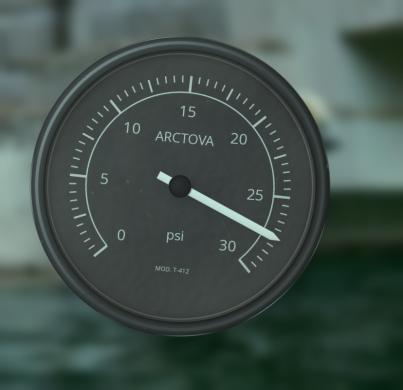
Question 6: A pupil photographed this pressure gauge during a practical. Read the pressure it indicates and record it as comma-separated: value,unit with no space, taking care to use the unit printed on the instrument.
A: 27.5,psi
